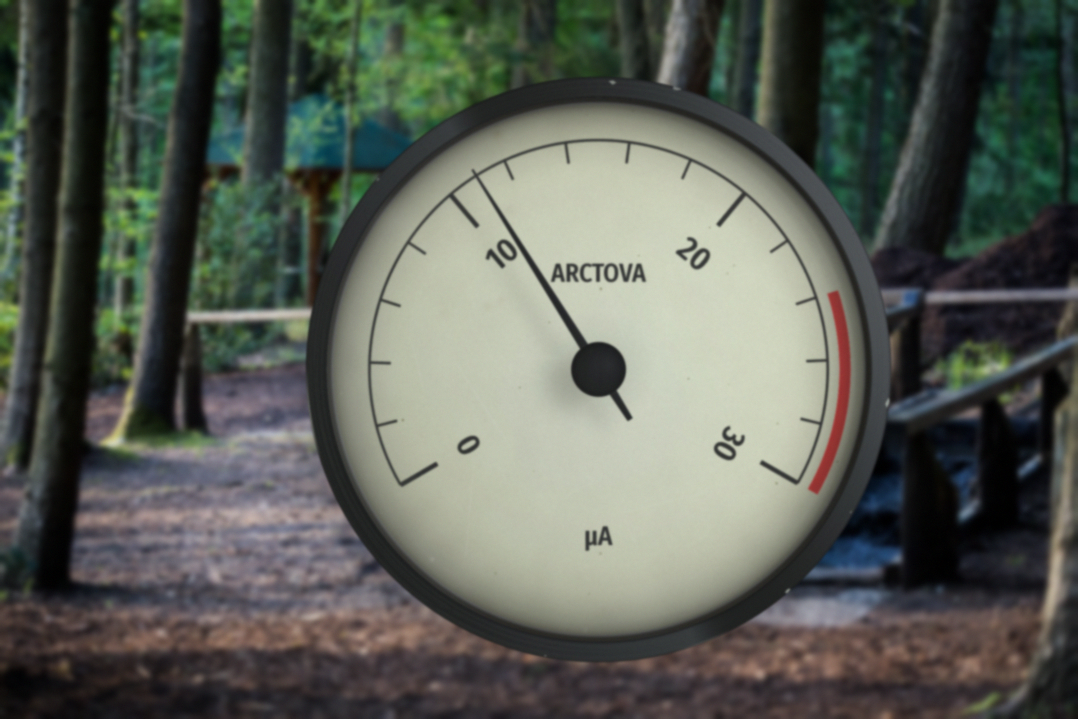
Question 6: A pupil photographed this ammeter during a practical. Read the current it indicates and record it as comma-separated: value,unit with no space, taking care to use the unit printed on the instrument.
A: 11,µA
